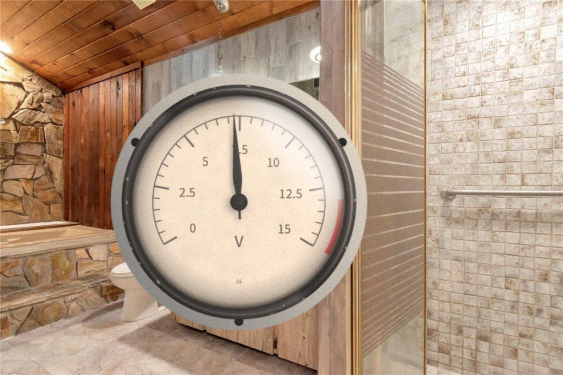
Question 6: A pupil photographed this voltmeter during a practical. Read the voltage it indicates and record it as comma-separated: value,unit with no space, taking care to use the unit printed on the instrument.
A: 7.25,V
